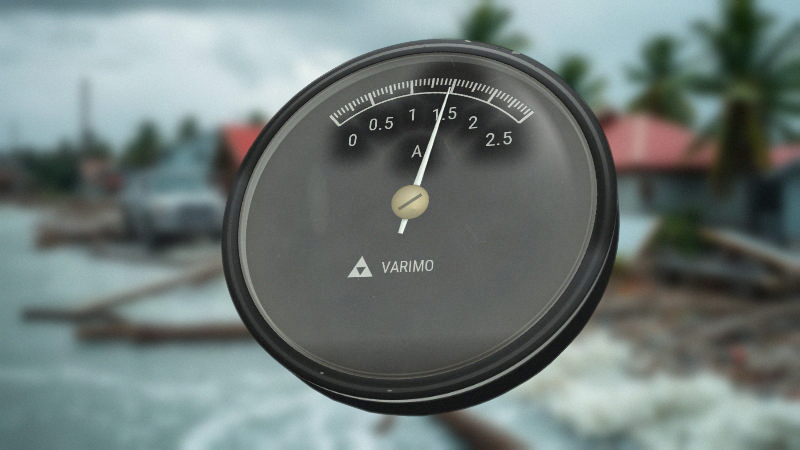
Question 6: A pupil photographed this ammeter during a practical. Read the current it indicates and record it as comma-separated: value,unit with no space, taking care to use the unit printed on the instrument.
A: 1.5,A
